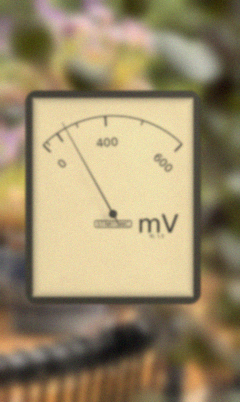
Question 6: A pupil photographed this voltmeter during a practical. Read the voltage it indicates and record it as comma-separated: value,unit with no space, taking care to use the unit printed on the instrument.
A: 250,mV
